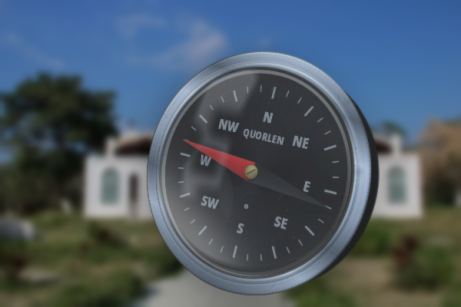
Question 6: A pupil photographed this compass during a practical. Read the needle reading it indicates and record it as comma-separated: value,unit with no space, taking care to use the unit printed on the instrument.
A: 280,°
